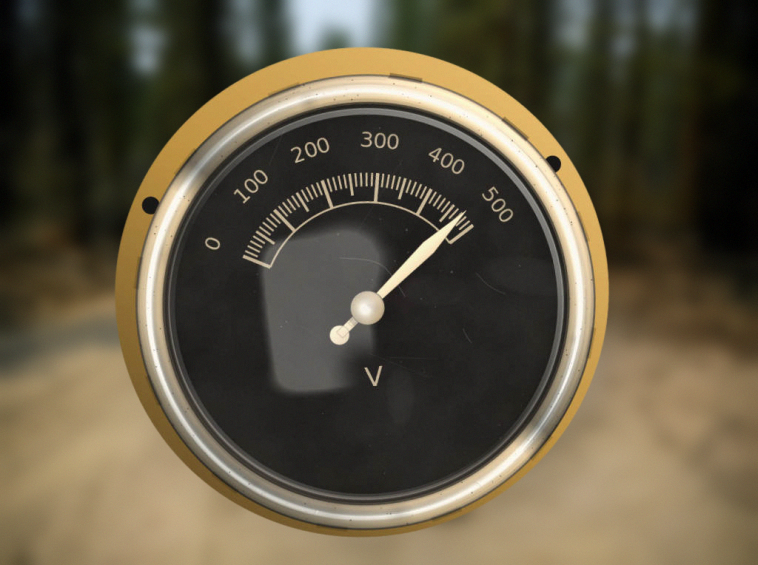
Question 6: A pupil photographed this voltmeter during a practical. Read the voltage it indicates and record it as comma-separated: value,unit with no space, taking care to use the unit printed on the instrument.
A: 470,V
